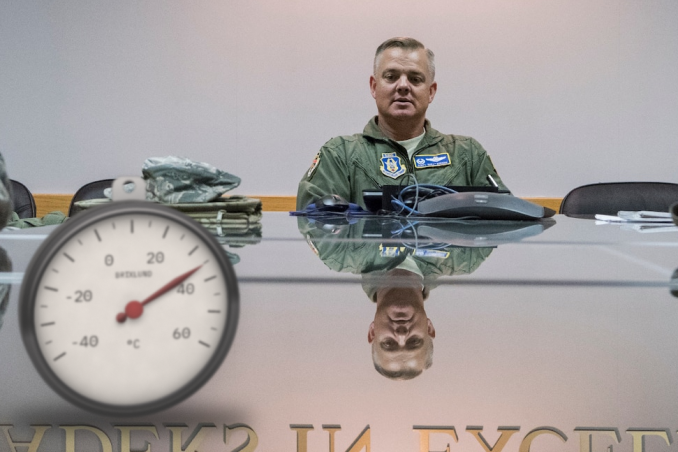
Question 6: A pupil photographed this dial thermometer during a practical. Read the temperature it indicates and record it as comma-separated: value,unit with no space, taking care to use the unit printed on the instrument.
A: 35,°C
